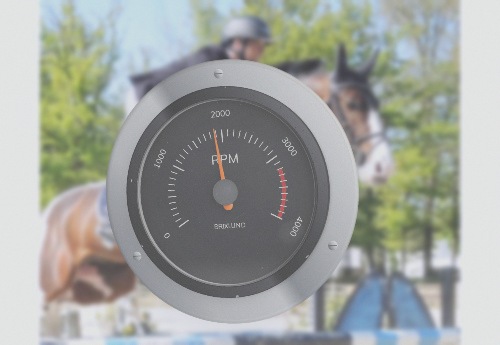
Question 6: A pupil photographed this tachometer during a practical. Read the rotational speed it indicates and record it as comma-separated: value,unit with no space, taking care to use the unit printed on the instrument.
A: 1900,rpm
